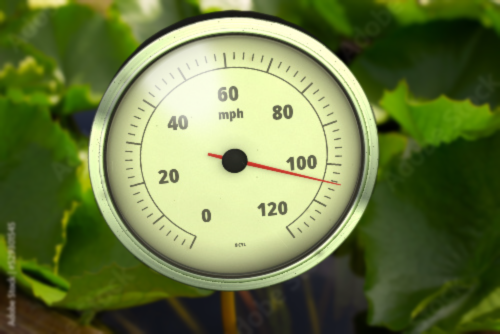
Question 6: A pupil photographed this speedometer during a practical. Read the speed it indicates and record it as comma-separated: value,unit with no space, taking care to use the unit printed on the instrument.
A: 104,mph
